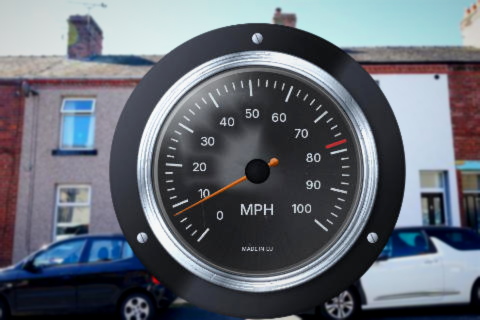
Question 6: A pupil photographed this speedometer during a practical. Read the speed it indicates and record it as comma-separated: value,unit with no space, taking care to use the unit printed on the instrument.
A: 8,mph
